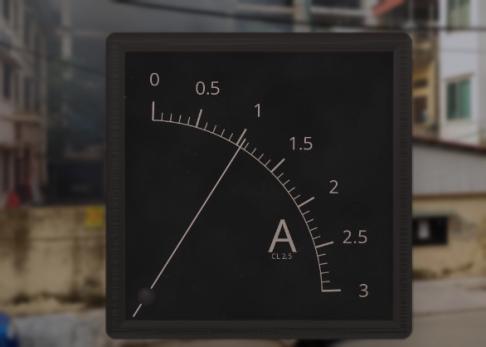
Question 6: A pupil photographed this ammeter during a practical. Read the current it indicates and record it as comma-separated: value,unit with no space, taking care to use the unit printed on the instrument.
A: 1.05,A
